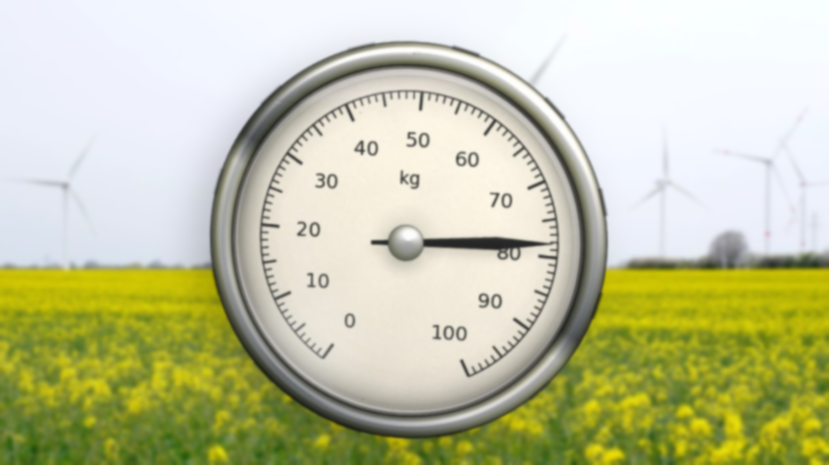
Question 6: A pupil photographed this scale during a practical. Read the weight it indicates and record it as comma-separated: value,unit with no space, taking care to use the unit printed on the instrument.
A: 78,kg
